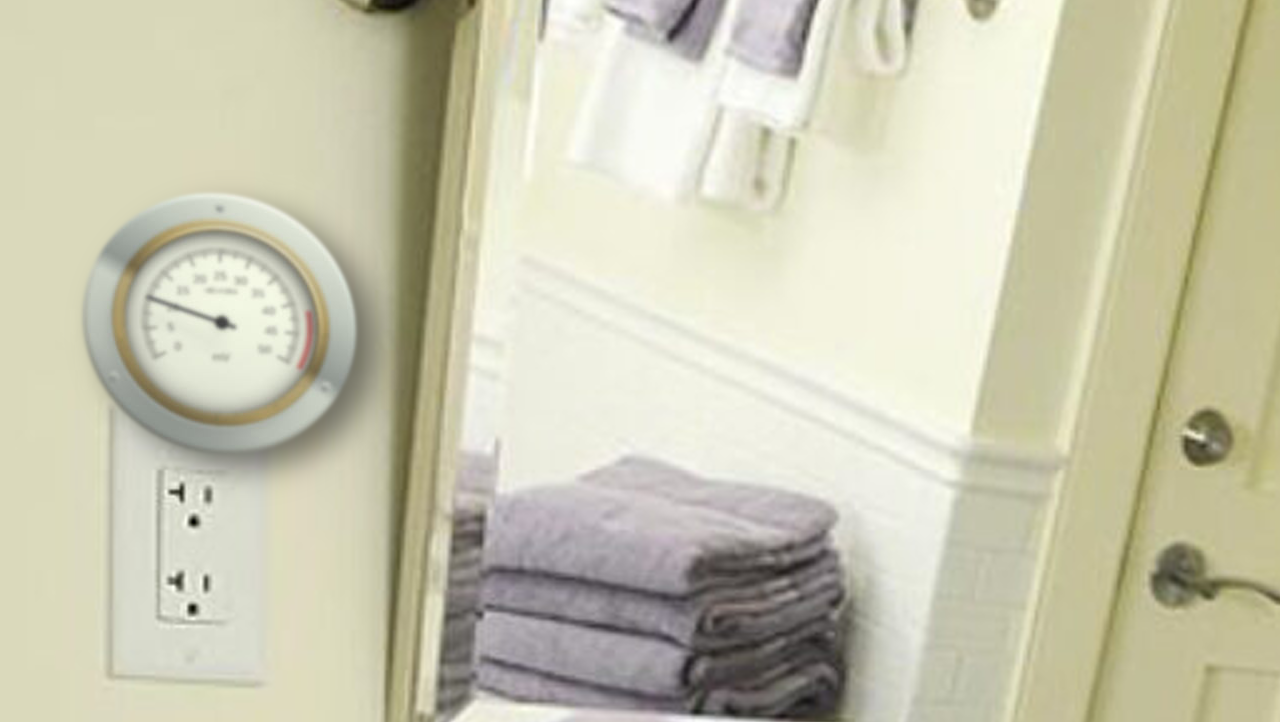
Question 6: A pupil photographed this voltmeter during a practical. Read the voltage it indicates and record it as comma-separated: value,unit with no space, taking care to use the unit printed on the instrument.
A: 10,mV
